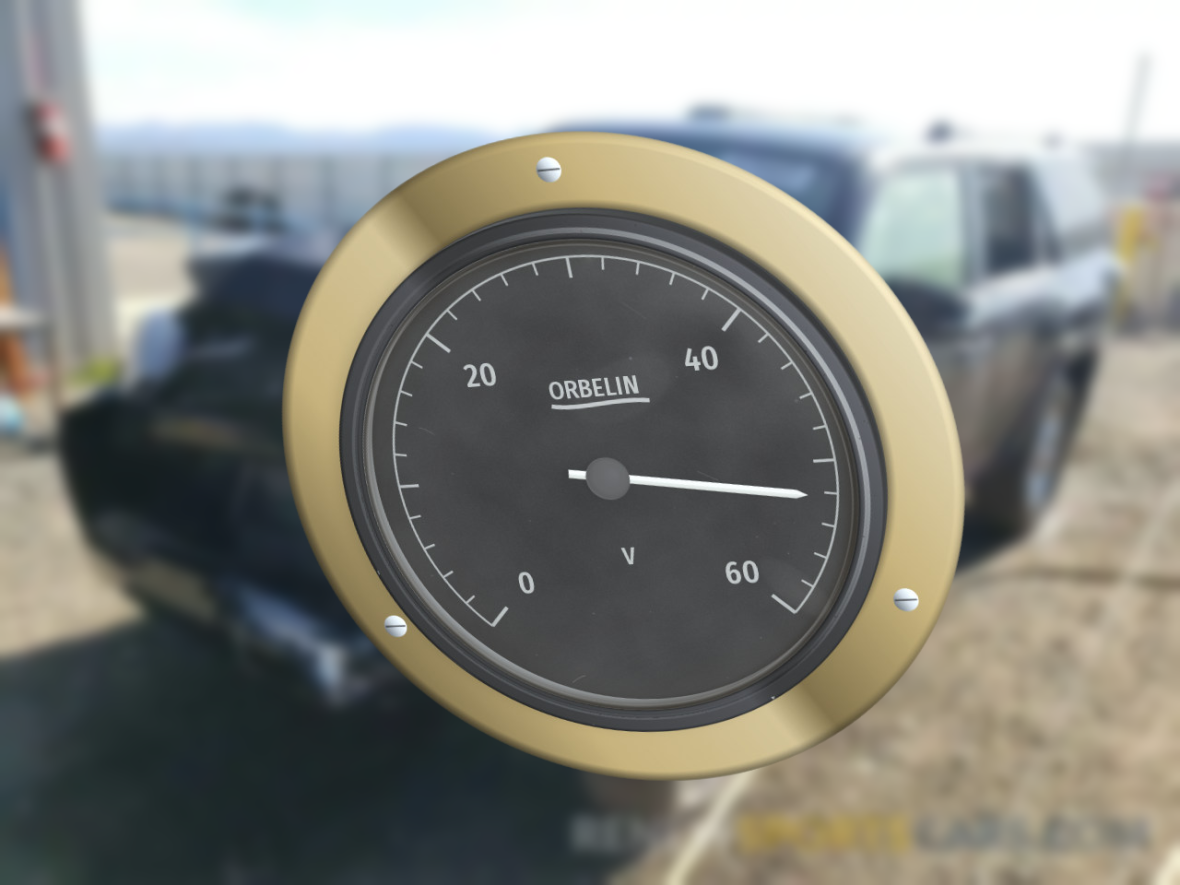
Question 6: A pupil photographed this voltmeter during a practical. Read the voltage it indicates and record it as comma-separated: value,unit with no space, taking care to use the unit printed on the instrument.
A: 52,V
